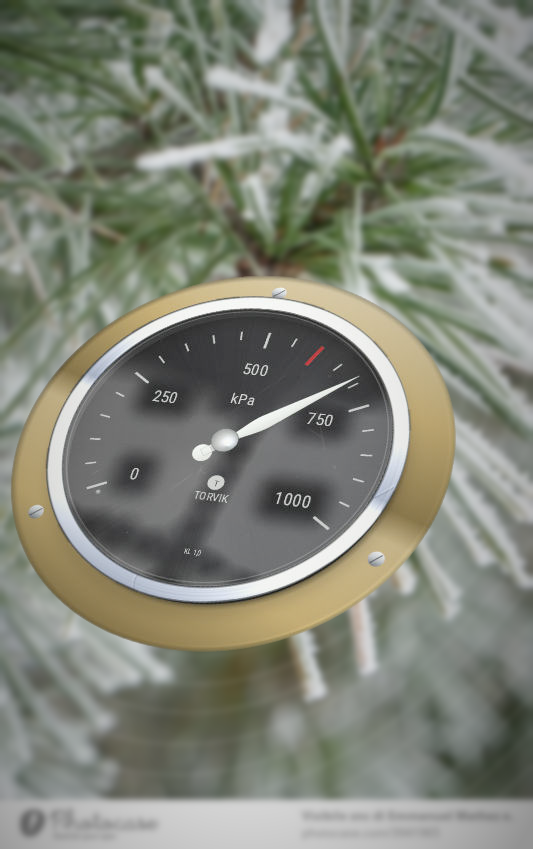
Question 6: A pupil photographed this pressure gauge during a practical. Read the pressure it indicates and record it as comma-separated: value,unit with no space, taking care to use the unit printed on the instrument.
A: 700,kPa
